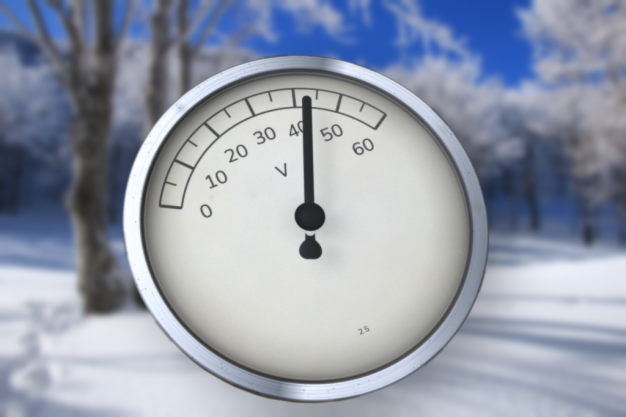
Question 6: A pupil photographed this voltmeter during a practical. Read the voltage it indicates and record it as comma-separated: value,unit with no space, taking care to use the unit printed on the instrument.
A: 42.5,V
